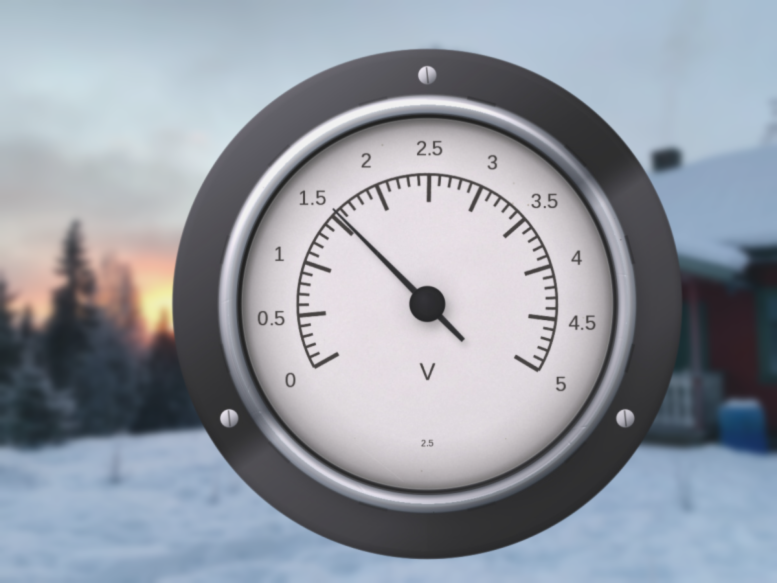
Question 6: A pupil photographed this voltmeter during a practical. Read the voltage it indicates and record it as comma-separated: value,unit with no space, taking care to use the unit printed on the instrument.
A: 1.55,V
